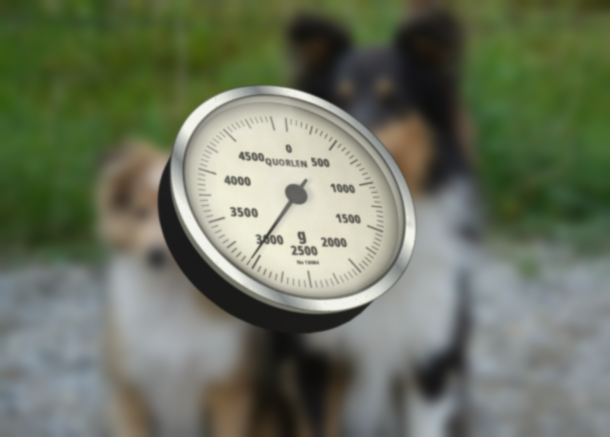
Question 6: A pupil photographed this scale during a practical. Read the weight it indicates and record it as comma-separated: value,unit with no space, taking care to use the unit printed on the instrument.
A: 3050,g
